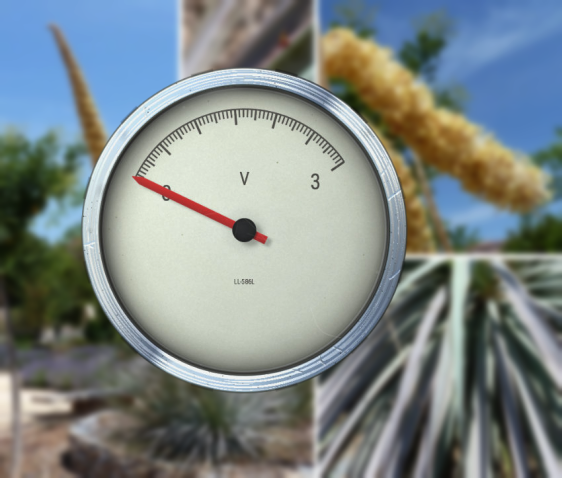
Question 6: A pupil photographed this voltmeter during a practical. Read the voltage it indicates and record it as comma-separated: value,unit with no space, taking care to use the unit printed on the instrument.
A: 0,V
